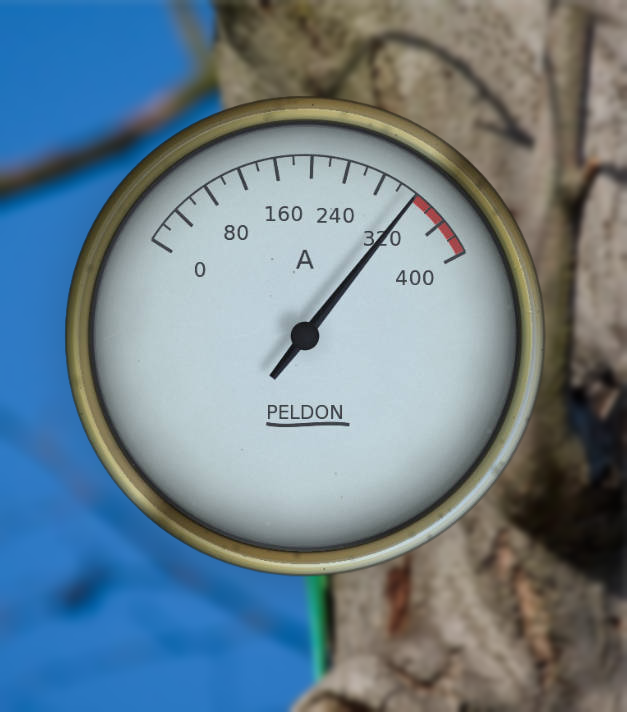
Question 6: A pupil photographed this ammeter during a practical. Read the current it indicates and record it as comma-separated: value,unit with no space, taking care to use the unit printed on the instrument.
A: 320,A
